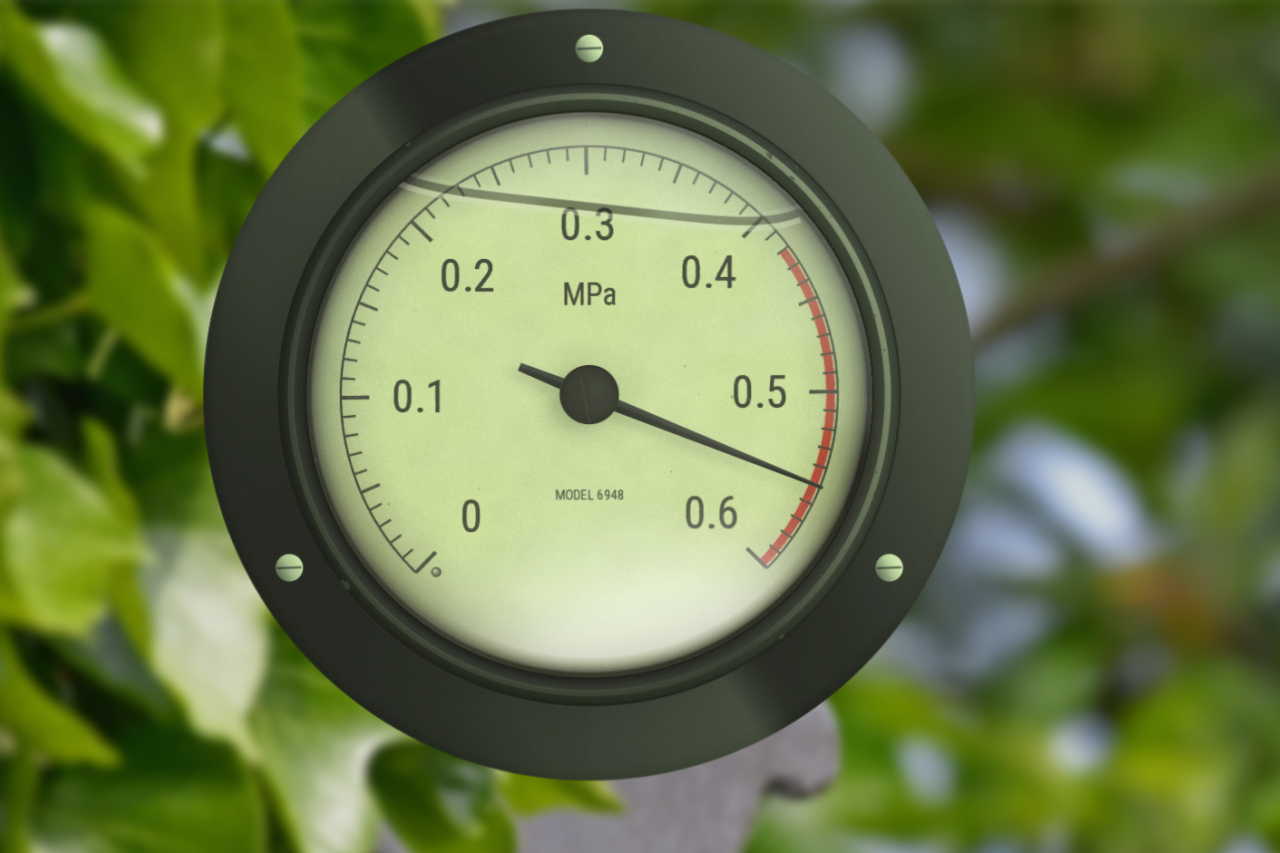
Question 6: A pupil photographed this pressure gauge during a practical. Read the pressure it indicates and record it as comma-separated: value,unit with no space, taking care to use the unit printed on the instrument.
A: 0.55,MPa
